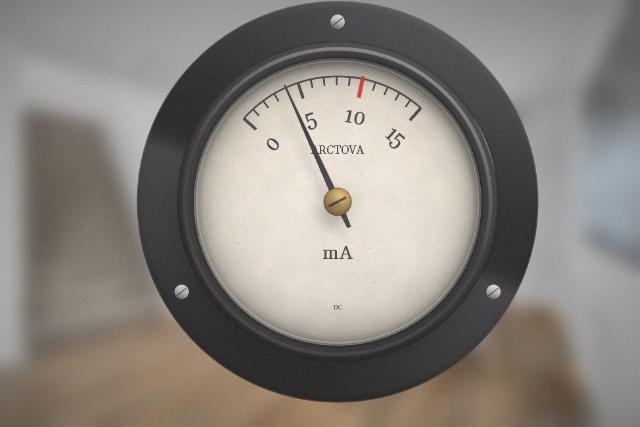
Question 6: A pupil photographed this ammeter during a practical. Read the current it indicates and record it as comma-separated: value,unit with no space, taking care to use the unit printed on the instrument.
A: 4,mA
